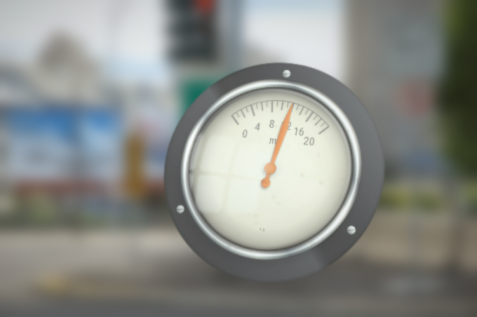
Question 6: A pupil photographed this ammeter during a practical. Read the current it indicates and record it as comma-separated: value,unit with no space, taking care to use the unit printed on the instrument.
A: 12,mA
